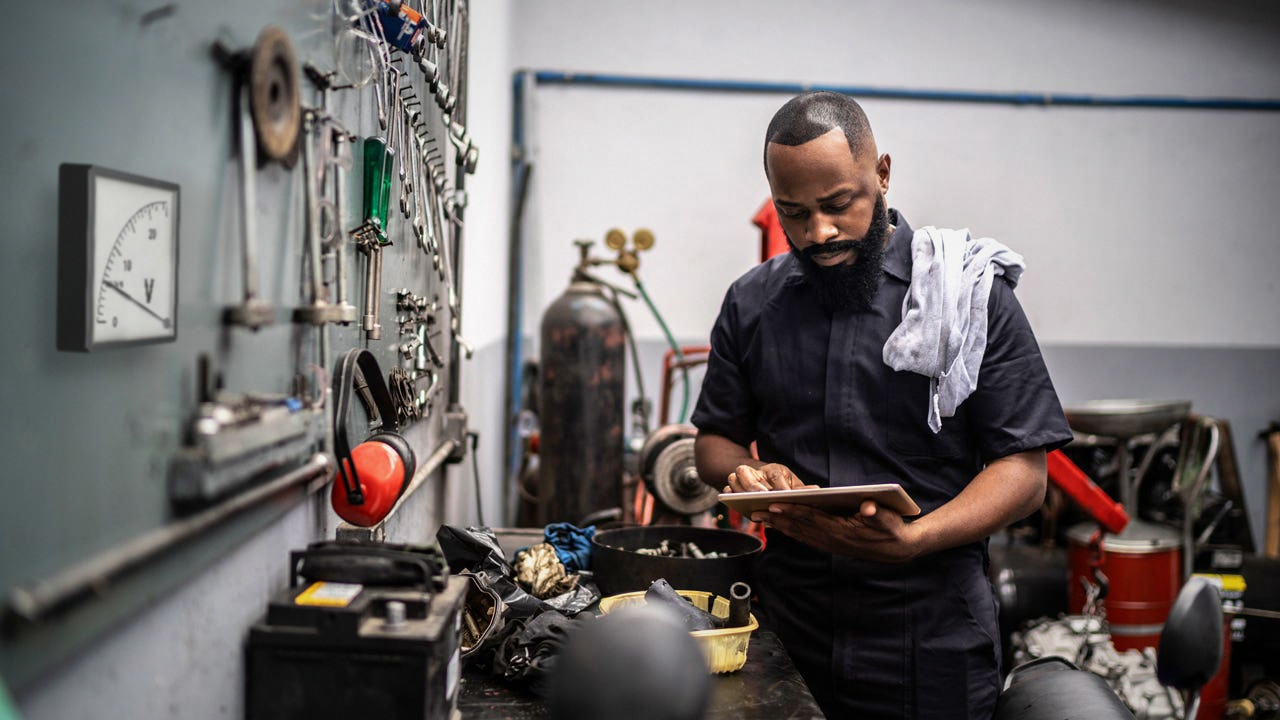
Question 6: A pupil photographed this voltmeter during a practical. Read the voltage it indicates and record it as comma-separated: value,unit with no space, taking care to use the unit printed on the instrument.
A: 5,V
